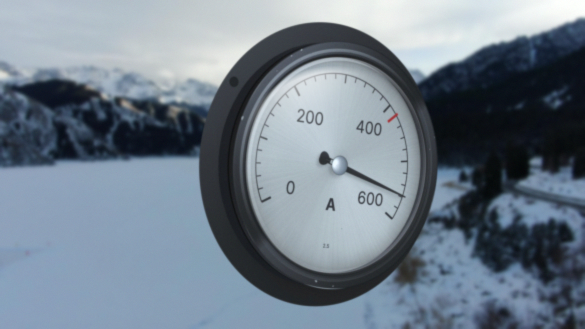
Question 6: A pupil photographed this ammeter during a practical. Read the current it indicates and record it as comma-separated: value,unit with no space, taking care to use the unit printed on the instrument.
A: 560,A
